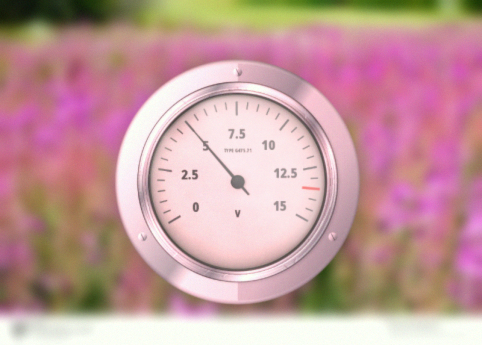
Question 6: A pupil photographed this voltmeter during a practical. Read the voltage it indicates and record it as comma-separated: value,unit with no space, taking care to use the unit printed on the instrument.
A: 5,V
